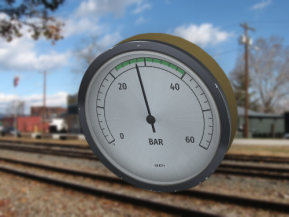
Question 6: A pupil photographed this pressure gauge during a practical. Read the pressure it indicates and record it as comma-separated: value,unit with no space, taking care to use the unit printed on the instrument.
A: 28,bar
